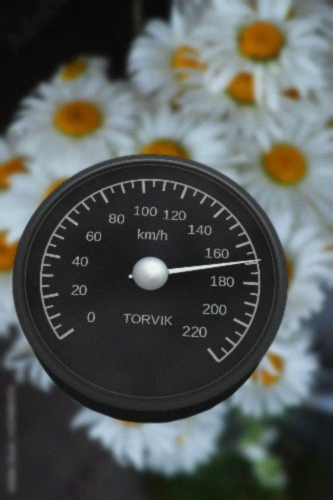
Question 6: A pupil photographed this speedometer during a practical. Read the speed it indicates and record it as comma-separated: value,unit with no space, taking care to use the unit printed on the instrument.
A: 170,km/h
